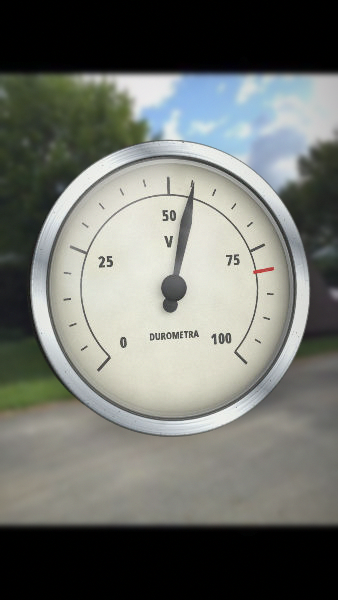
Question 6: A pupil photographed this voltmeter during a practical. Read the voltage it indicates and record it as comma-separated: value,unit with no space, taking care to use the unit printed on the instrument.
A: 55,V
